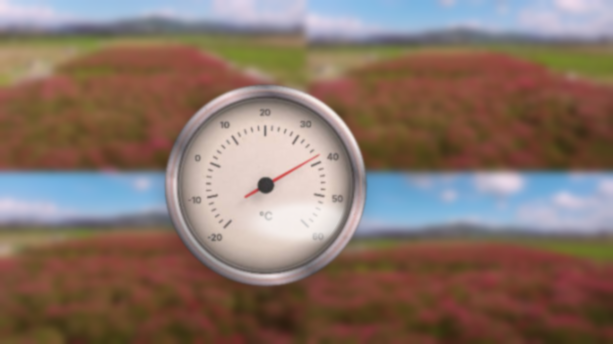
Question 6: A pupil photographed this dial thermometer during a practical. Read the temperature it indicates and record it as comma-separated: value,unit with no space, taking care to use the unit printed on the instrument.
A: 38,°C
